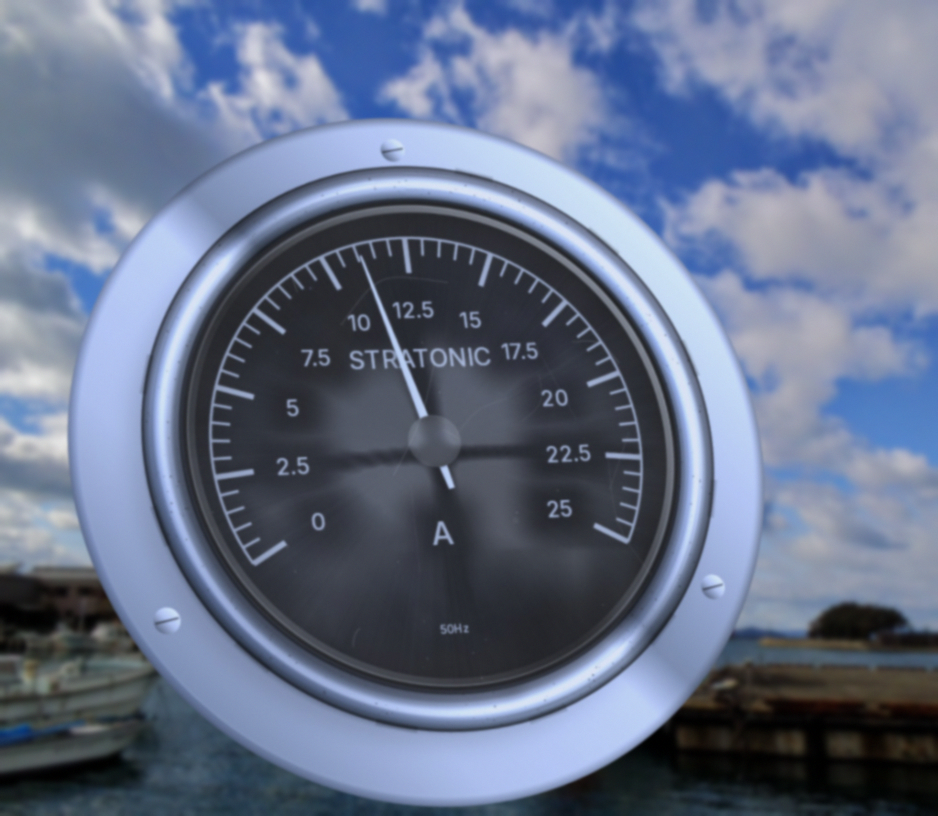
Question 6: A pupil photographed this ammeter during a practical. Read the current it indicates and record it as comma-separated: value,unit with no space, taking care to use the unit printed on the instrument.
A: 11,A
